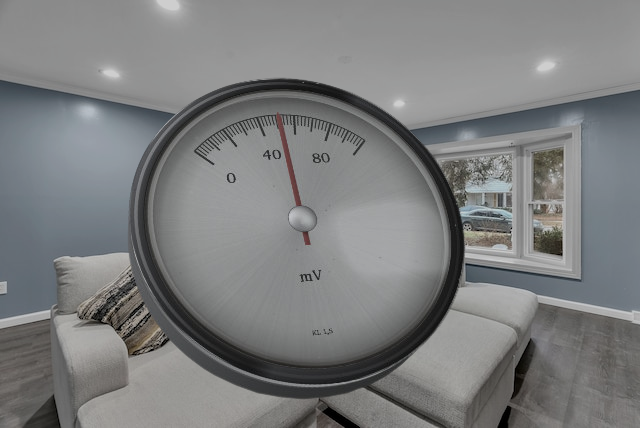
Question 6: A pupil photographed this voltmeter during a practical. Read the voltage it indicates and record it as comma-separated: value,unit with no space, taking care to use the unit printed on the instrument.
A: 50,mV
